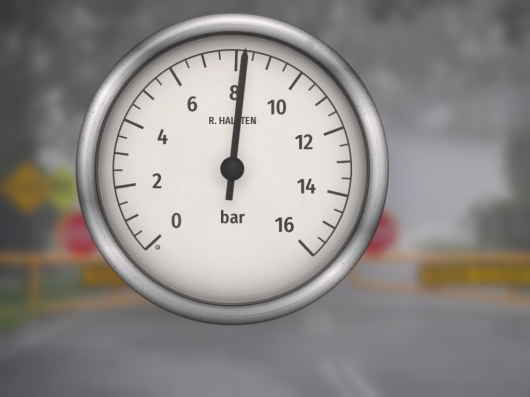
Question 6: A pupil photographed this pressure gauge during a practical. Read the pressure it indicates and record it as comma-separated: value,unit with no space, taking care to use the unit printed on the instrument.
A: 8.25,bar
